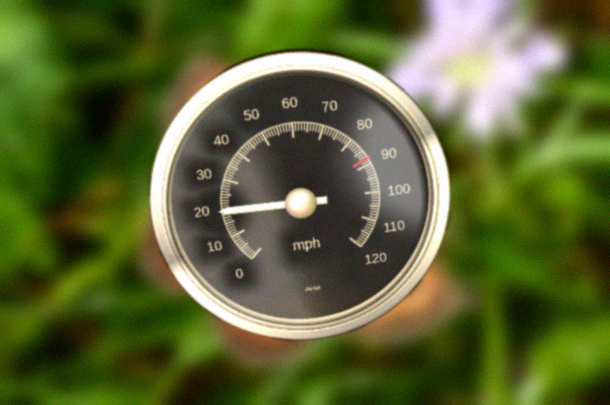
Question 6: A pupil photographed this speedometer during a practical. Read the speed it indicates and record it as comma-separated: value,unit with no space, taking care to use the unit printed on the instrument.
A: 20,mph
